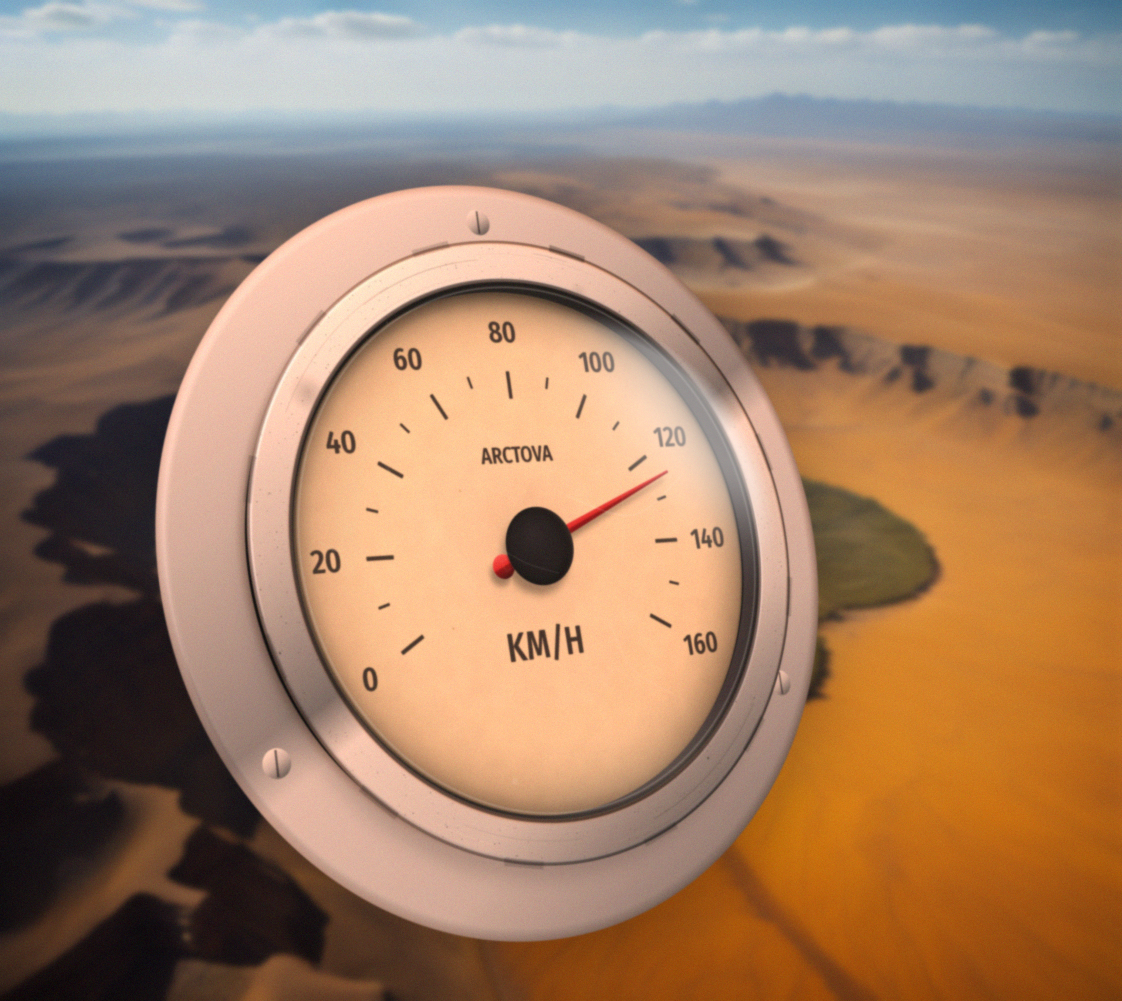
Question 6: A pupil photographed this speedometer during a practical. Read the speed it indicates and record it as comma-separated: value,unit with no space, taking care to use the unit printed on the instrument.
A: 125,km/h
